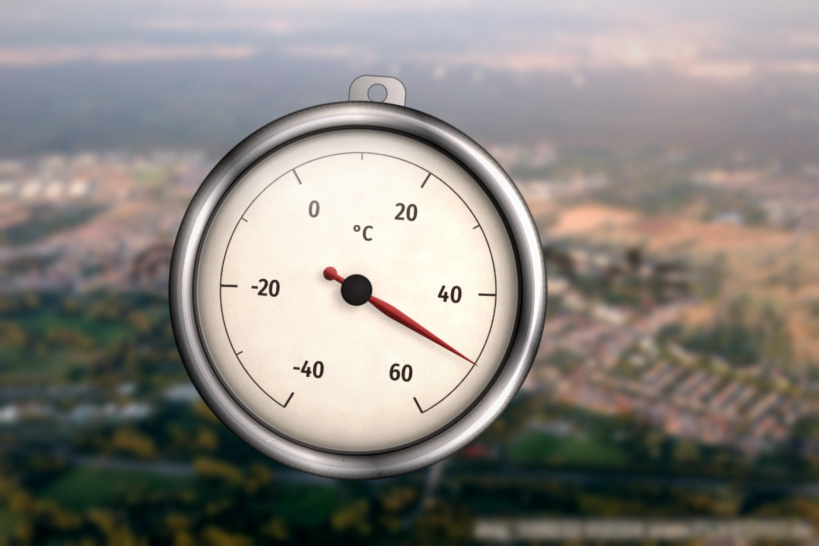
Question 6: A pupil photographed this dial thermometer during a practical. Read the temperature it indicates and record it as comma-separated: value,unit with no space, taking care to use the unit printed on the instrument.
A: 50,°C
